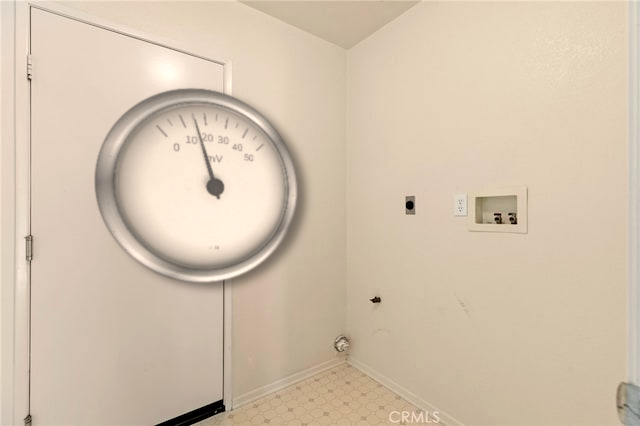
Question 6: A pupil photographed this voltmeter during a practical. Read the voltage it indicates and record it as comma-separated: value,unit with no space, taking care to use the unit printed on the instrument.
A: 15,mV
